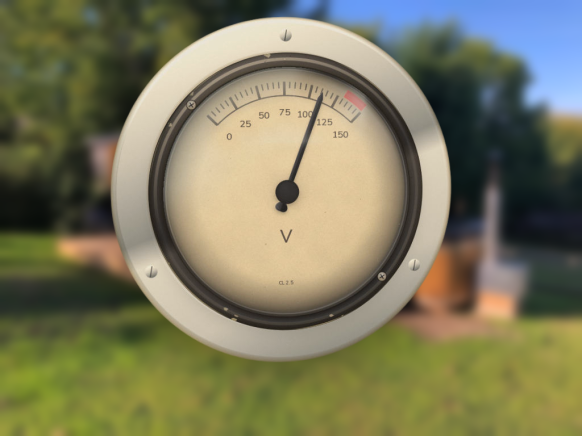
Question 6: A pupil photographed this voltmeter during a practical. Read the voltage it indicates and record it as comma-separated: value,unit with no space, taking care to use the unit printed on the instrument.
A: 110,V
